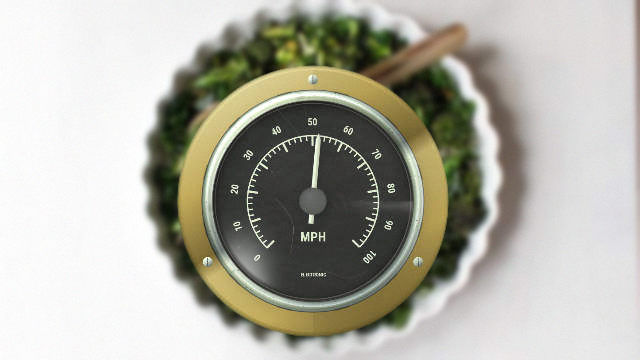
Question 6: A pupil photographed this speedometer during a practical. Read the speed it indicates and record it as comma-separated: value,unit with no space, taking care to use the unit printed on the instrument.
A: 52,mph
